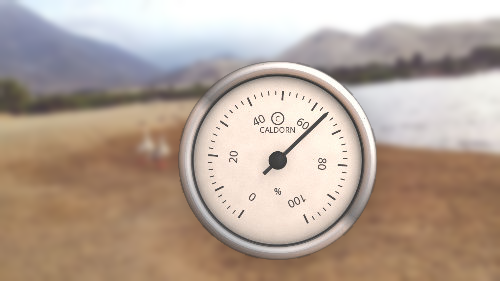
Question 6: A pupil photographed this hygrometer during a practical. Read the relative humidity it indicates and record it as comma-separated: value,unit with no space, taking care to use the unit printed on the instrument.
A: 64,%
